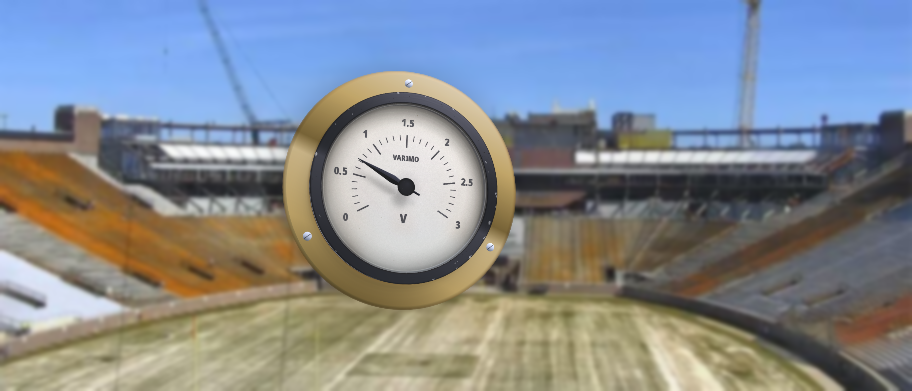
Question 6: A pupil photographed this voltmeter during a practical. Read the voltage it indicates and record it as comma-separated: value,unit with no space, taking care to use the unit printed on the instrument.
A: 0.7,V
